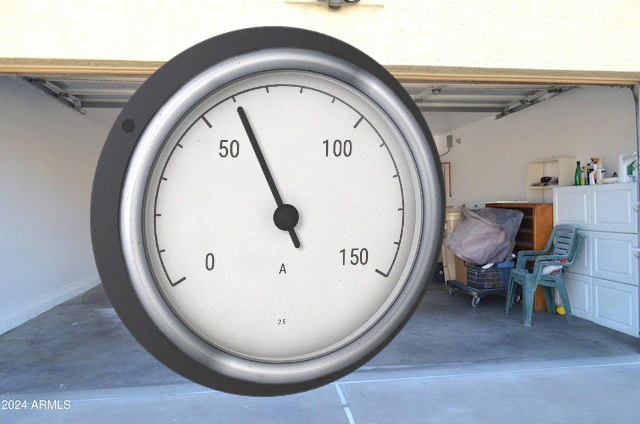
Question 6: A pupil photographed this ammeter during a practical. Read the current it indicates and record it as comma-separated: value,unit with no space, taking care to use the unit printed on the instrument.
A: 60,A
